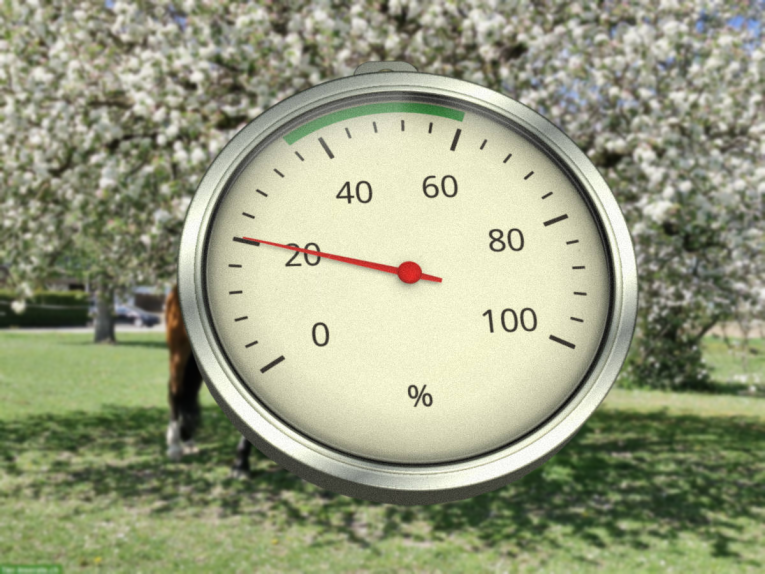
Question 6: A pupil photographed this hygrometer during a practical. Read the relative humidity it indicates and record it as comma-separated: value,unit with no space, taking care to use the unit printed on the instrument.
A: 20,%
